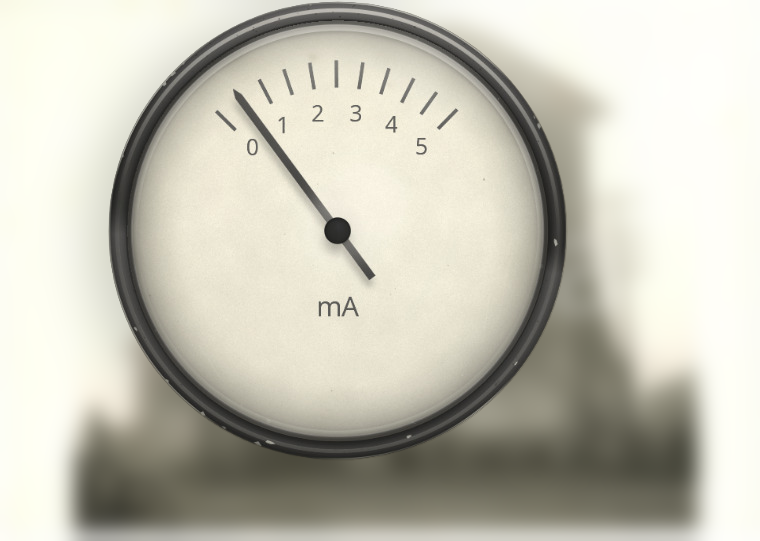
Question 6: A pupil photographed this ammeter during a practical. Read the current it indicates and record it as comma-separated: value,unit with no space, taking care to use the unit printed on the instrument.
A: 0.5,mA
